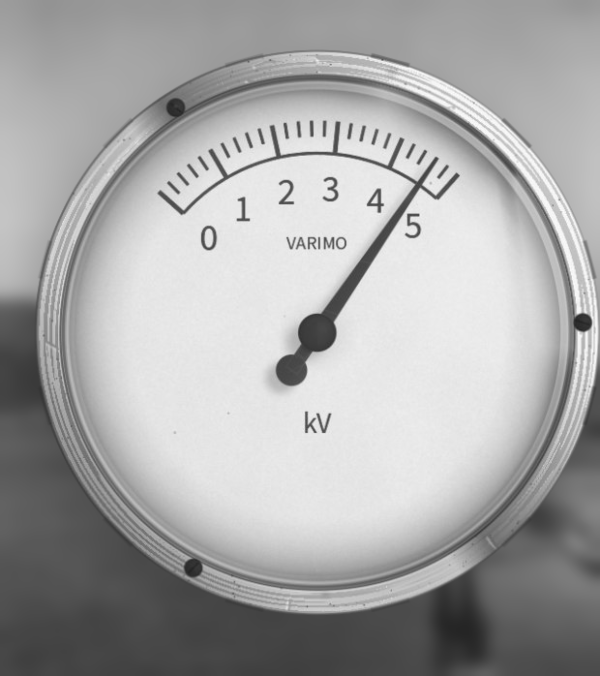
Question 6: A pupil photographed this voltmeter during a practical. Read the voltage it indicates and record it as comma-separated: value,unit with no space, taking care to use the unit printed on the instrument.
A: 4.6,kV
